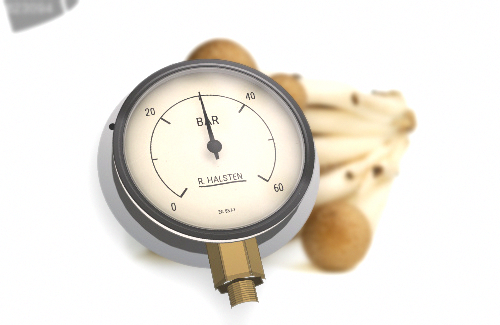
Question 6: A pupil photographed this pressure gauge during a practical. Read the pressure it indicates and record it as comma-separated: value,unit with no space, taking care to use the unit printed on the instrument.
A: 30,bar
